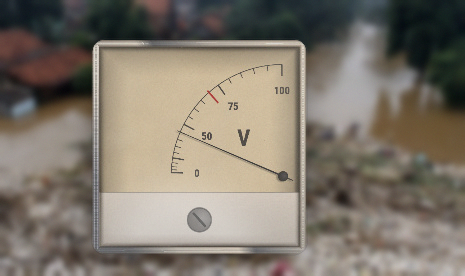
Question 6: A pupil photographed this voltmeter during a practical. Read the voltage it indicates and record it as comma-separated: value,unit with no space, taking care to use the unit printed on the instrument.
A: 45,V
